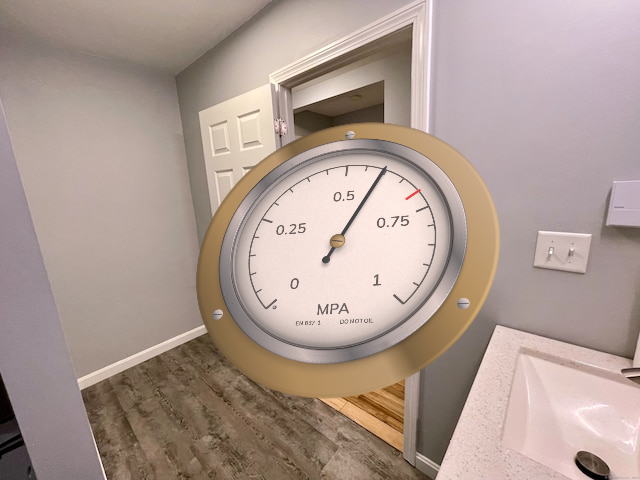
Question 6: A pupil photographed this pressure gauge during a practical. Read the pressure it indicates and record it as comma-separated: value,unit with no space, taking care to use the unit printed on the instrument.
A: 0.6,MPa
